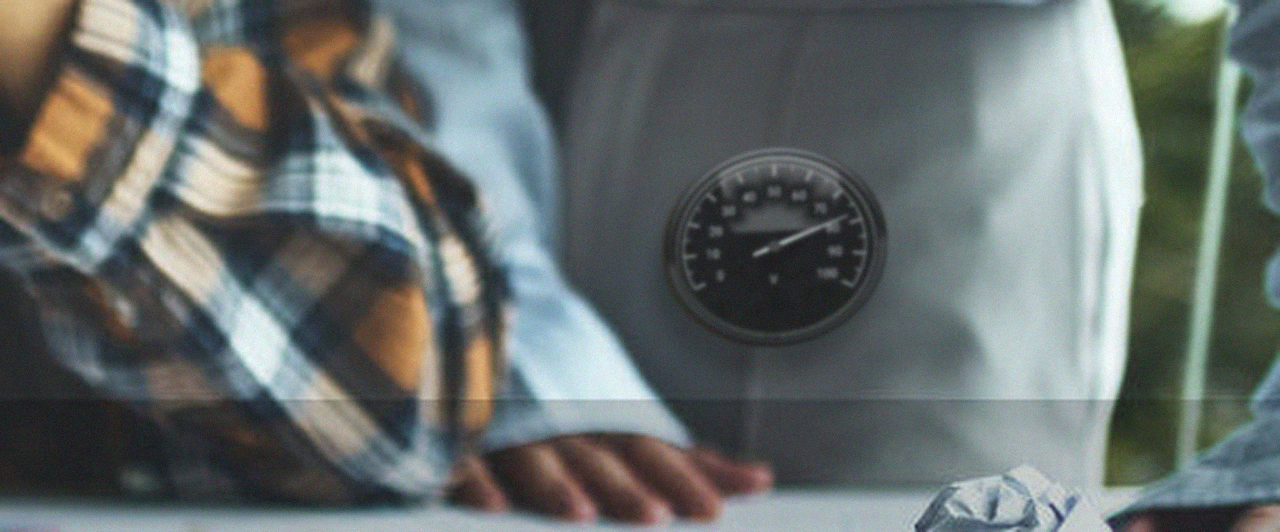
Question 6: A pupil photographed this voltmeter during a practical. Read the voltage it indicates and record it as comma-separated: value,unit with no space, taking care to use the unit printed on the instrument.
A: 77.5,V
